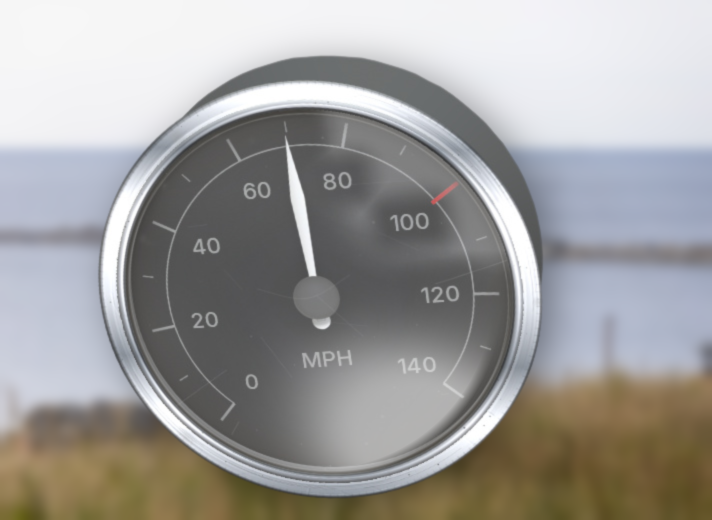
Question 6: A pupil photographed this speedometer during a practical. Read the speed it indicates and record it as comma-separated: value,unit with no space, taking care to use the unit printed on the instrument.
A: 70,mph
